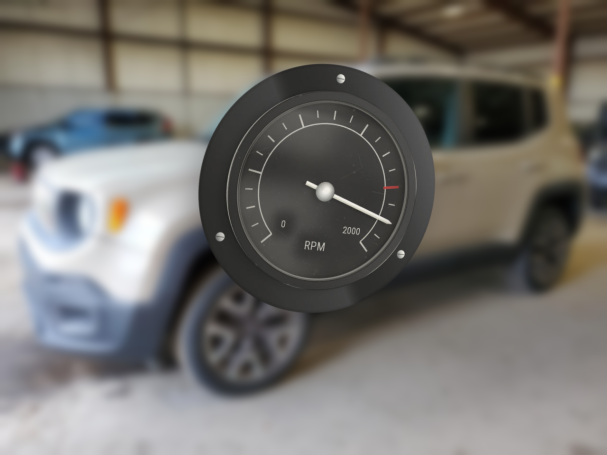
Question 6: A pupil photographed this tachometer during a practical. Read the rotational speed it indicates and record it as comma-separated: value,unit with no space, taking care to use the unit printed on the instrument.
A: 1800,rpm
